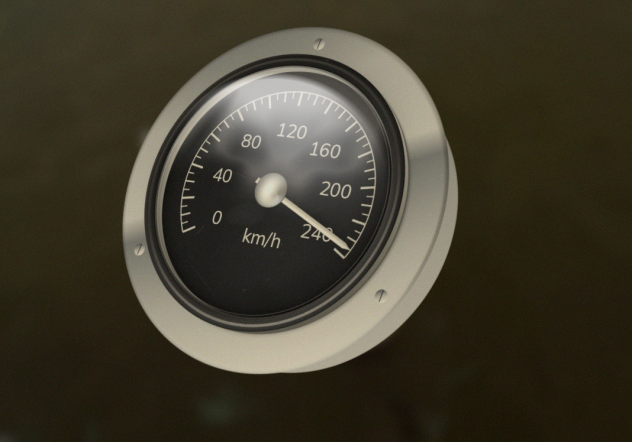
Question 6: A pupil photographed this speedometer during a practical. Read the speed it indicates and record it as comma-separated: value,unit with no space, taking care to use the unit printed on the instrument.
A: 235,km/h
